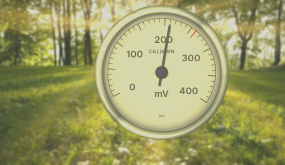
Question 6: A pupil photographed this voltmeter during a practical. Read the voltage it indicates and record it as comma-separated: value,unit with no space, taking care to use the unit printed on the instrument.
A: 210,mV
